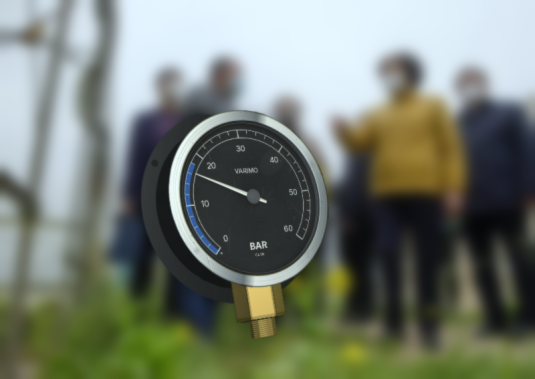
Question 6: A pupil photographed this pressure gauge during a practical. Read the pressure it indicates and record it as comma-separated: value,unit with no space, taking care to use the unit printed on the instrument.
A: 16,bar
